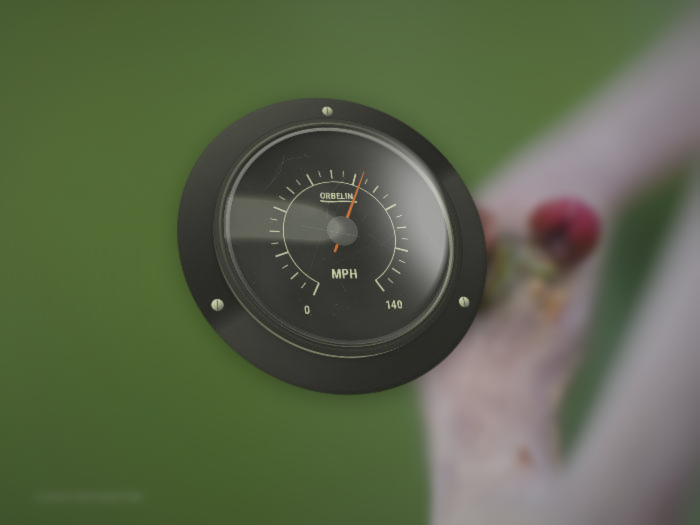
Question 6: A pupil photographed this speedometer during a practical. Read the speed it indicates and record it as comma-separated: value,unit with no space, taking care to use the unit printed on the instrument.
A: 82.5,mph
